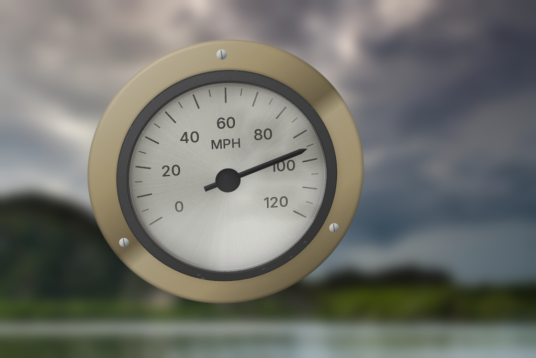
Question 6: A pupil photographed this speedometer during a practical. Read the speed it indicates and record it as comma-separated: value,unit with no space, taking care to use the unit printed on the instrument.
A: 95,mph
